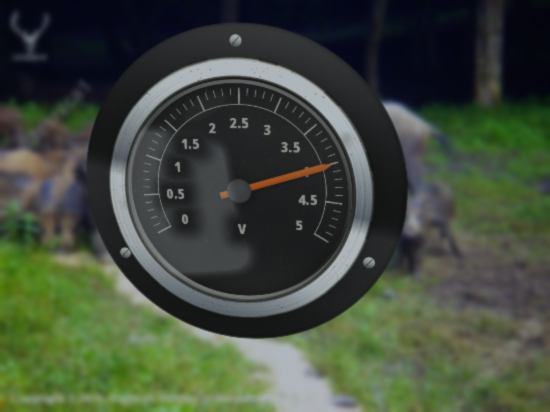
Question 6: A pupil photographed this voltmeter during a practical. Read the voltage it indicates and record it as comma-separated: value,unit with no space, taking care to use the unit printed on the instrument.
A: 4,V
